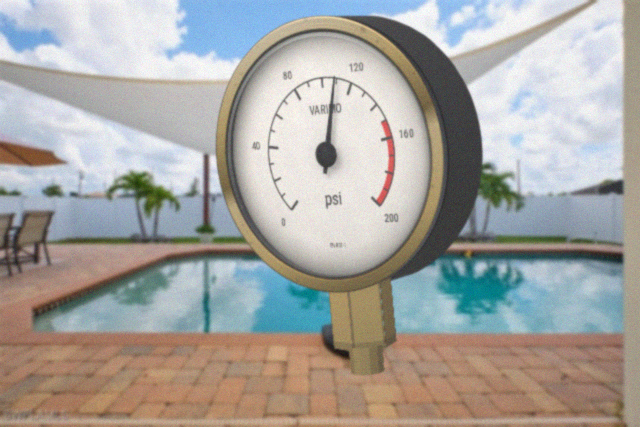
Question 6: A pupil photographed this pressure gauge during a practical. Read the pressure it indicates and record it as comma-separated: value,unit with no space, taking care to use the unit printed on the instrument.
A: 110,psi
